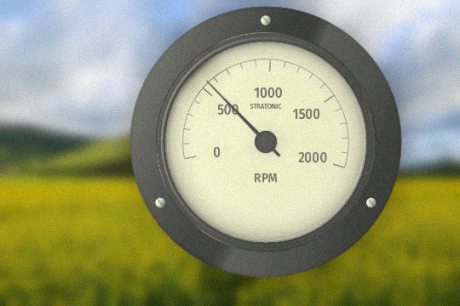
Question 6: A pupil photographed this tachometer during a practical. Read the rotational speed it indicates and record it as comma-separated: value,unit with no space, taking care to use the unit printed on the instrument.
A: 550,rpm
